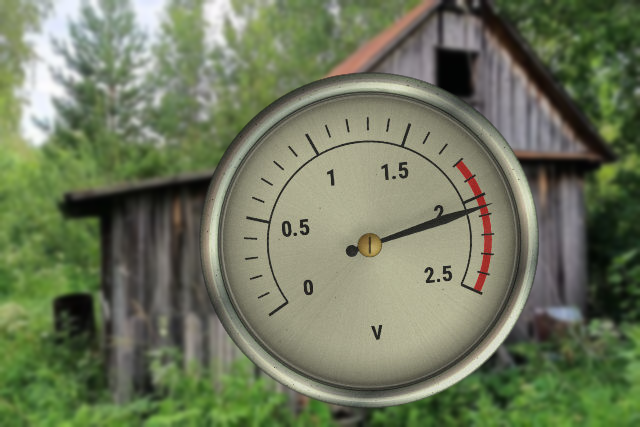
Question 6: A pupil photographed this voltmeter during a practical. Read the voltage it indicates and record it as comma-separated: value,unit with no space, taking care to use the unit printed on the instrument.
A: 2.05,V
